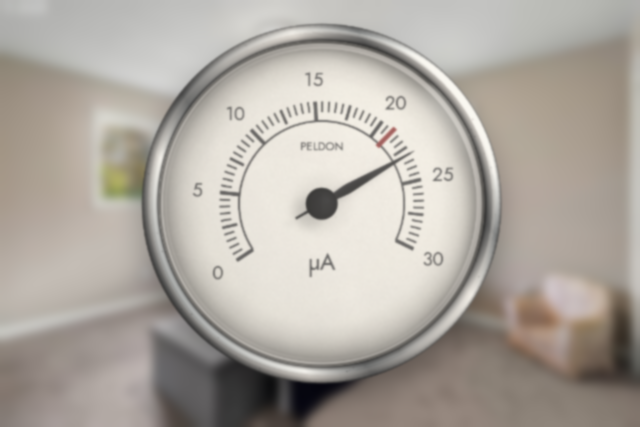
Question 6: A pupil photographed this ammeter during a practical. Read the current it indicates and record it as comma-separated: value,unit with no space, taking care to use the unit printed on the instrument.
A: 23,µA
